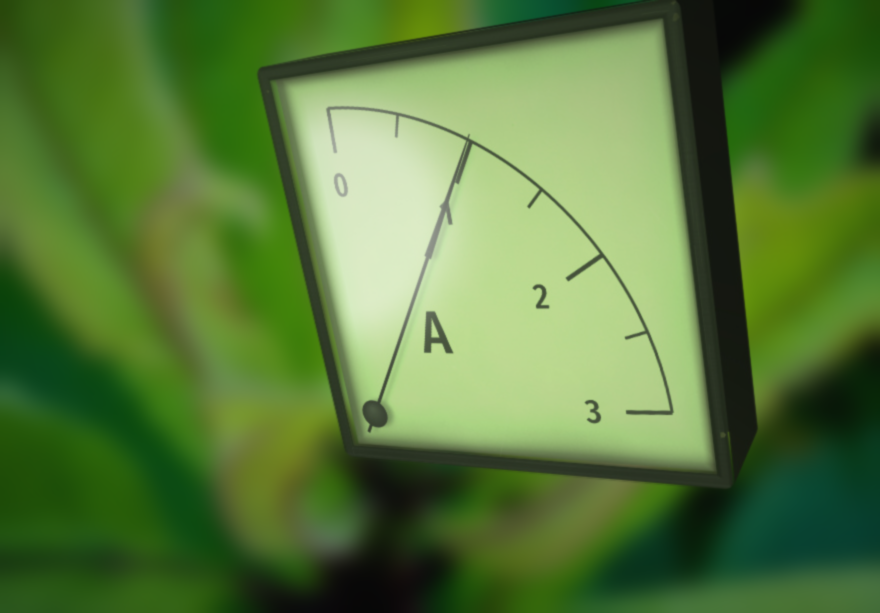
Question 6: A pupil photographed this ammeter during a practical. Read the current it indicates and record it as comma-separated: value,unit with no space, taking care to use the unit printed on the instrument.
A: 1,A
